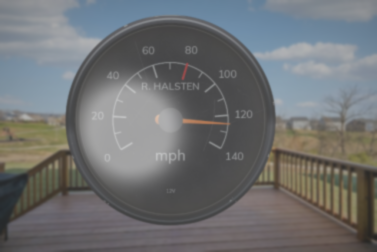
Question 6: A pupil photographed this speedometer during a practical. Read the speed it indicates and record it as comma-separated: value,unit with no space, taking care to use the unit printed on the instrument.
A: 125,mph
